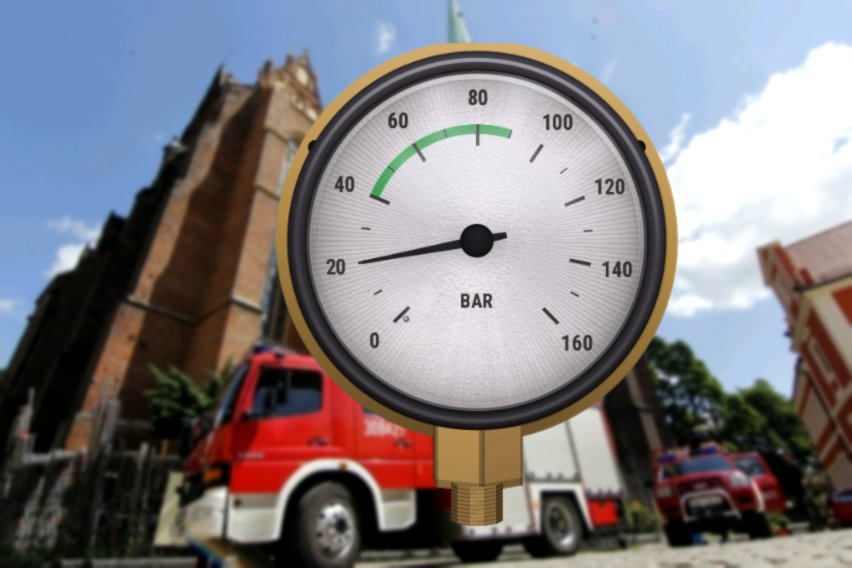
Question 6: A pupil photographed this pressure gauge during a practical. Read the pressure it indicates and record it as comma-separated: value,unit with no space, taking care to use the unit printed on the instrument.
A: 20,bar
